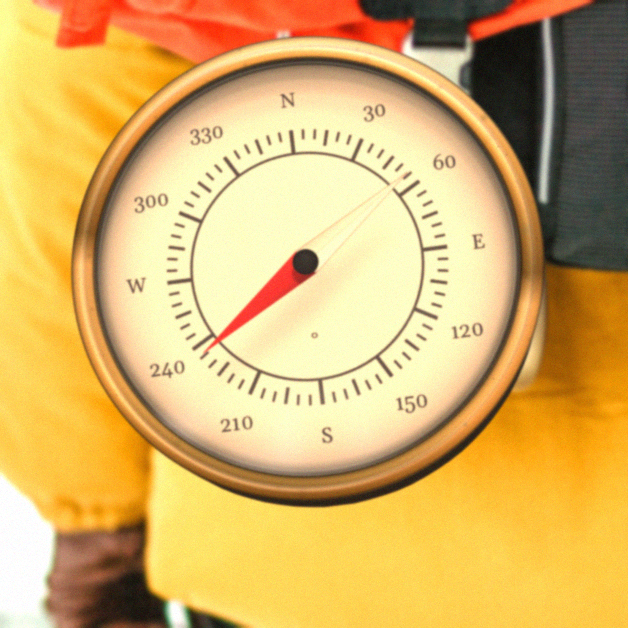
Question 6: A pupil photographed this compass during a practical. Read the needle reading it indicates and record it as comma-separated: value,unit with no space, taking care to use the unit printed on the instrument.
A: 235,°
